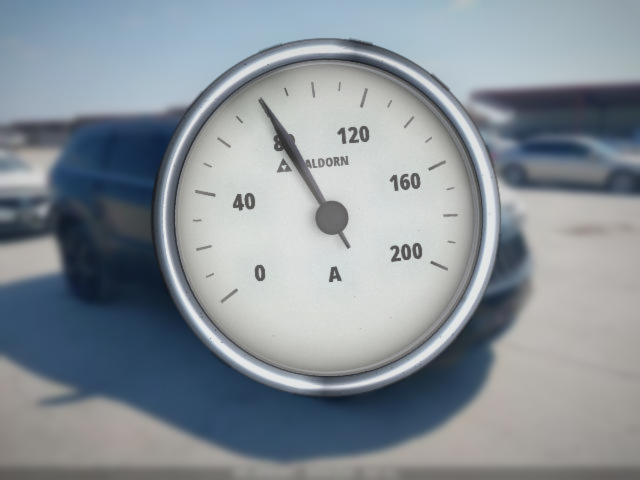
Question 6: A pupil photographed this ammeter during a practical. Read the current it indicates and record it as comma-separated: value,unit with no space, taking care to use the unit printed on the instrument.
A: 80,A
